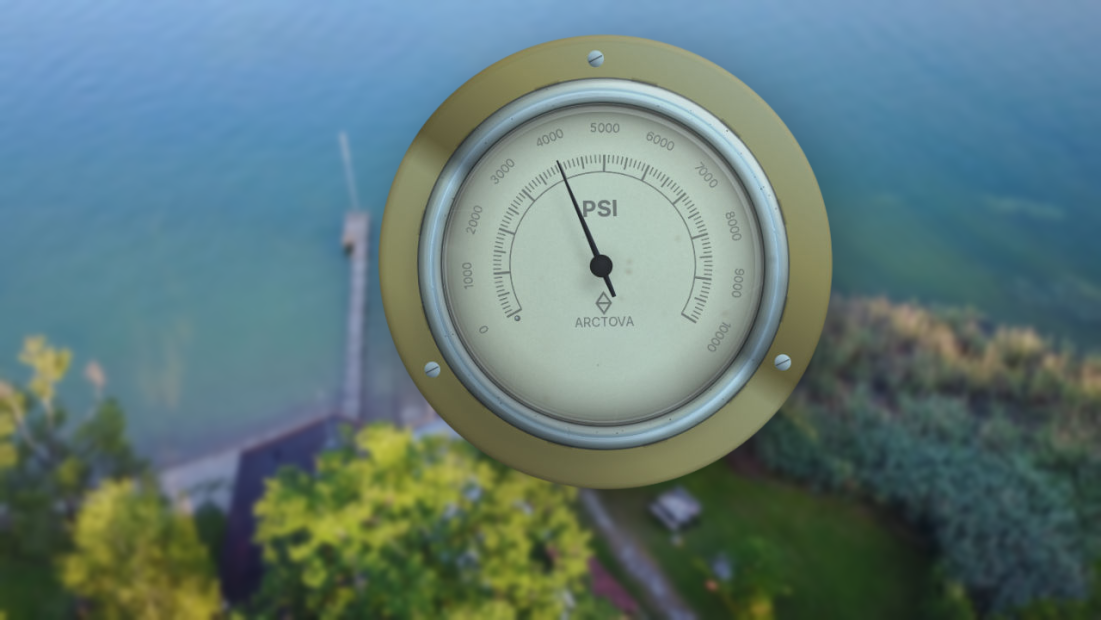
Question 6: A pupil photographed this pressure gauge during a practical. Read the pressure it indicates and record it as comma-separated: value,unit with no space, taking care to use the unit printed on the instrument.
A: 4000,psi
